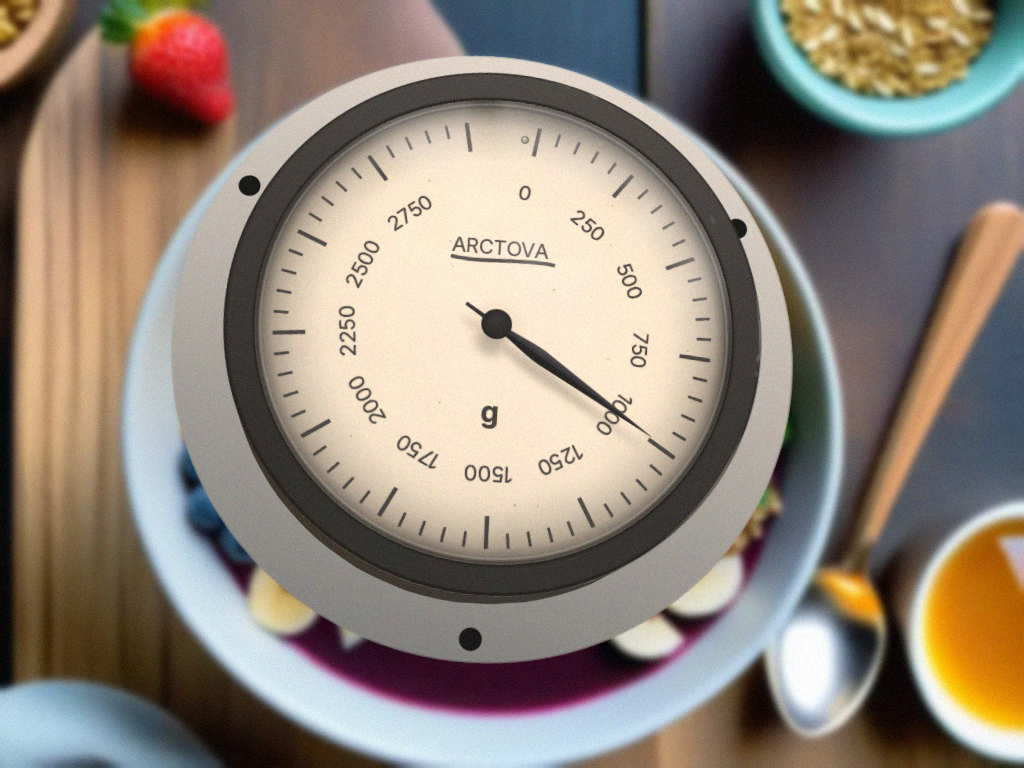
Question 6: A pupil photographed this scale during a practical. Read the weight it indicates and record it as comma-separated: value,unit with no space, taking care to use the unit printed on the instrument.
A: 1000,g
